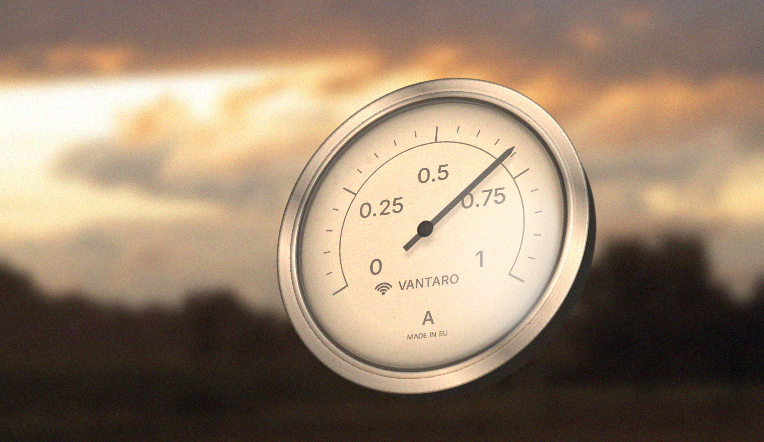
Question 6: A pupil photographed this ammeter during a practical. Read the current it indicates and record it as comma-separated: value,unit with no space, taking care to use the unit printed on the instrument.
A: 0.7,A
